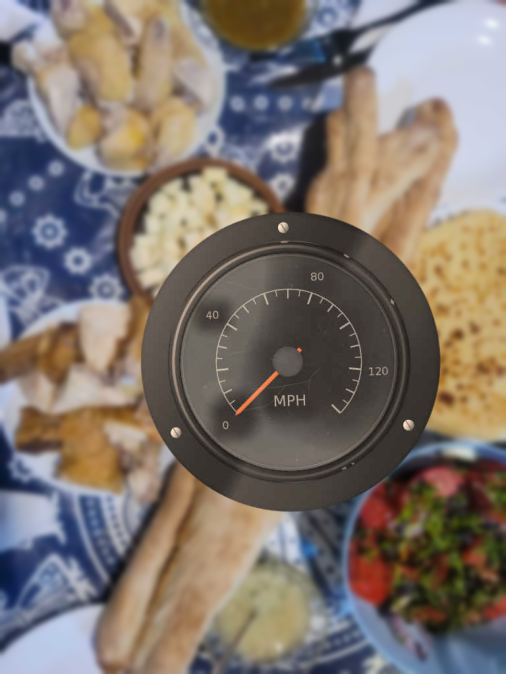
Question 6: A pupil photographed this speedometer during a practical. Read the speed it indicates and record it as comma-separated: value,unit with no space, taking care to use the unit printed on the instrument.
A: 0,mph
